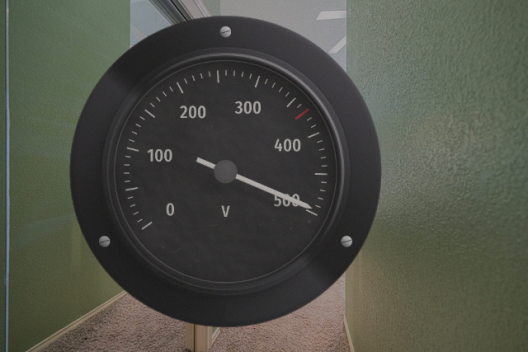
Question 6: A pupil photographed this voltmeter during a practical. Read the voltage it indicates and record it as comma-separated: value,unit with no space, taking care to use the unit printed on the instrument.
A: 495,V
